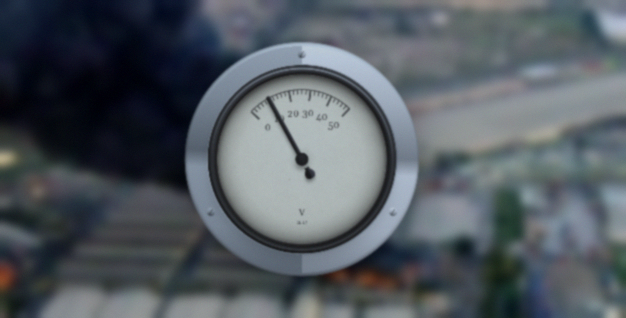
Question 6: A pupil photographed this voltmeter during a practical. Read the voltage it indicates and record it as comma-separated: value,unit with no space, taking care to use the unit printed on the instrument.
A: 10,V
